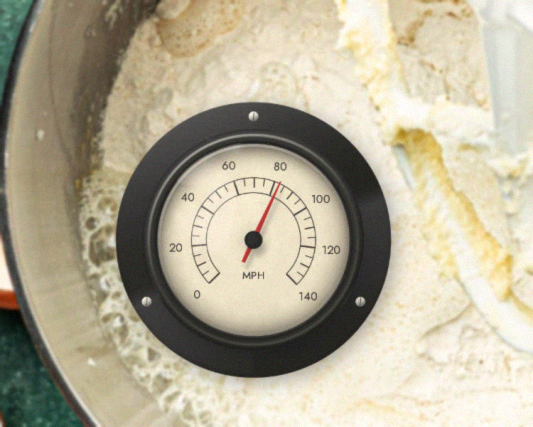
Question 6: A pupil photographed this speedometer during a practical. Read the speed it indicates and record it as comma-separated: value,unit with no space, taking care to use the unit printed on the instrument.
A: 82.5,mph
